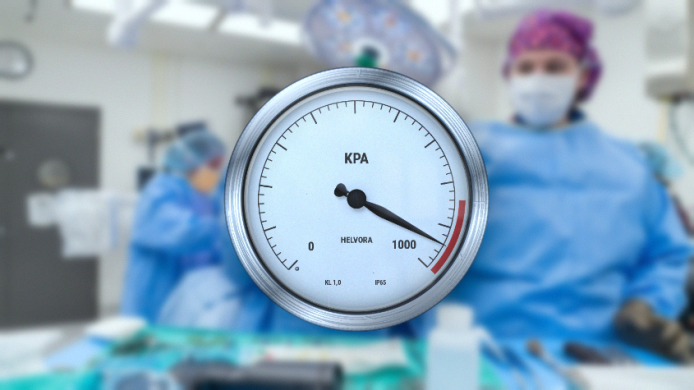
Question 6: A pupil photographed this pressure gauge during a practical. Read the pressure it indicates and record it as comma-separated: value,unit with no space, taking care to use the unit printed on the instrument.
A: 940,kPa
